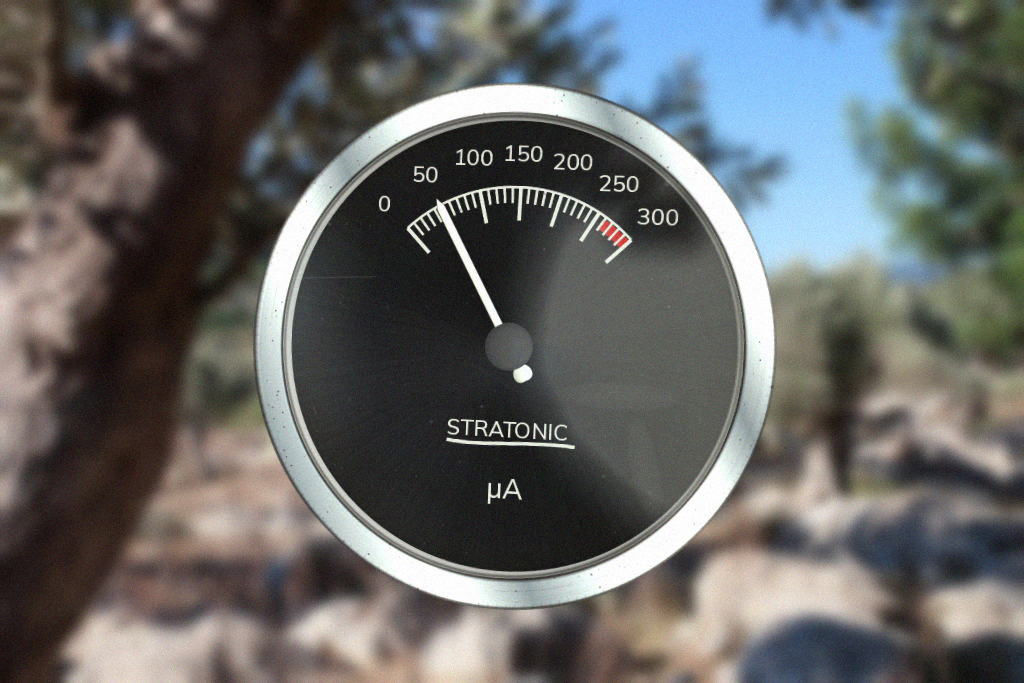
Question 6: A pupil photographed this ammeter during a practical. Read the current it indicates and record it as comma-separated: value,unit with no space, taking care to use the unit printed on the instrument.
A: 50,µA
